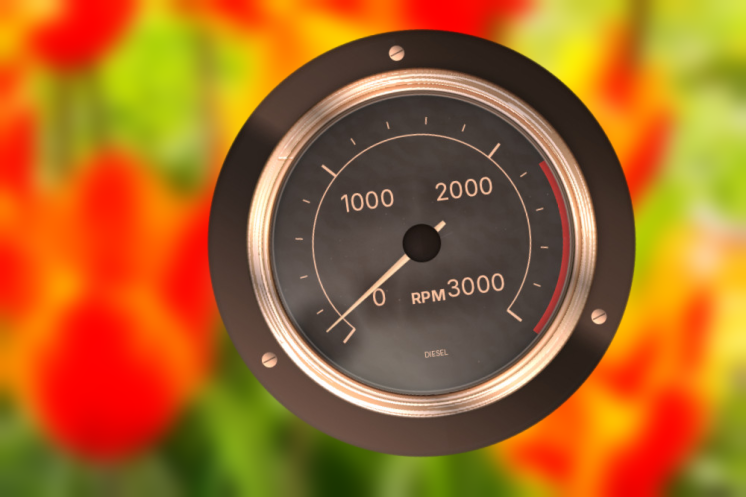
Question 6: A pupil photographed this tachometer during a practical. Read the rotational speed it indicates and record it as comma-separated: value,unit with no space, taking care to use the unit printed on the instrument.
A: 100,rpm
